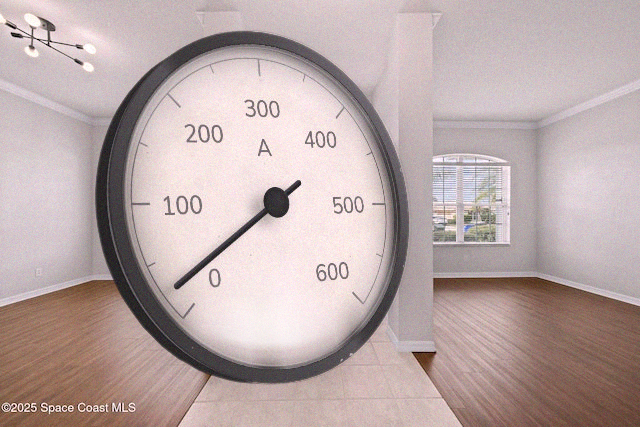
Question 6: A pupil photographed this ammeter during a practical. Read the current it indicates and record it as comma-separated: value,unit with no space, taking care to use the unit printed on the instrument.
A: 25,A
